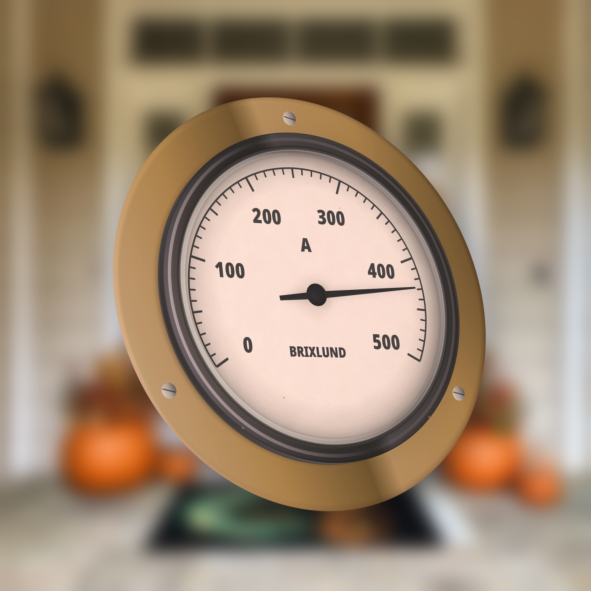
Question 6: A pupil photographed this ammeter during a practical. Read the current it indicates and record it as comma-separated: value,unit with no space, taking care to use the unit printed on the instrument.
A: 430,A
